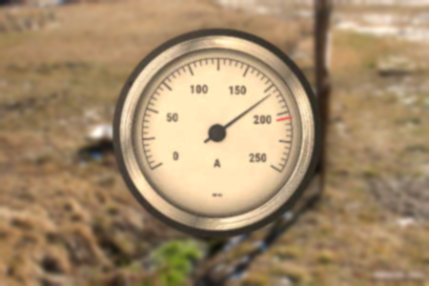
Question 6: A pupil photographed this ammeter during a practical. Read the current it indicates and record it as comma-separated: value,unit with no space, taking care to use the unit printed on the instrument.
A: 180,A
